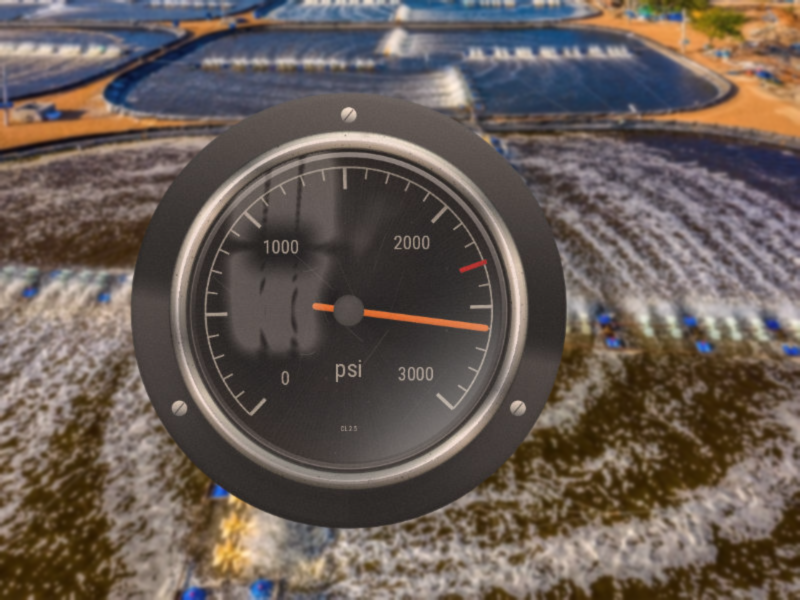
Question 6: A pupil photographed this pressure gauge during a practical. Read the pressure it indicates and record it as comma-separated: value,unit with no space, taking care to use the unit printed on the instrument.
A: 2600,psi
